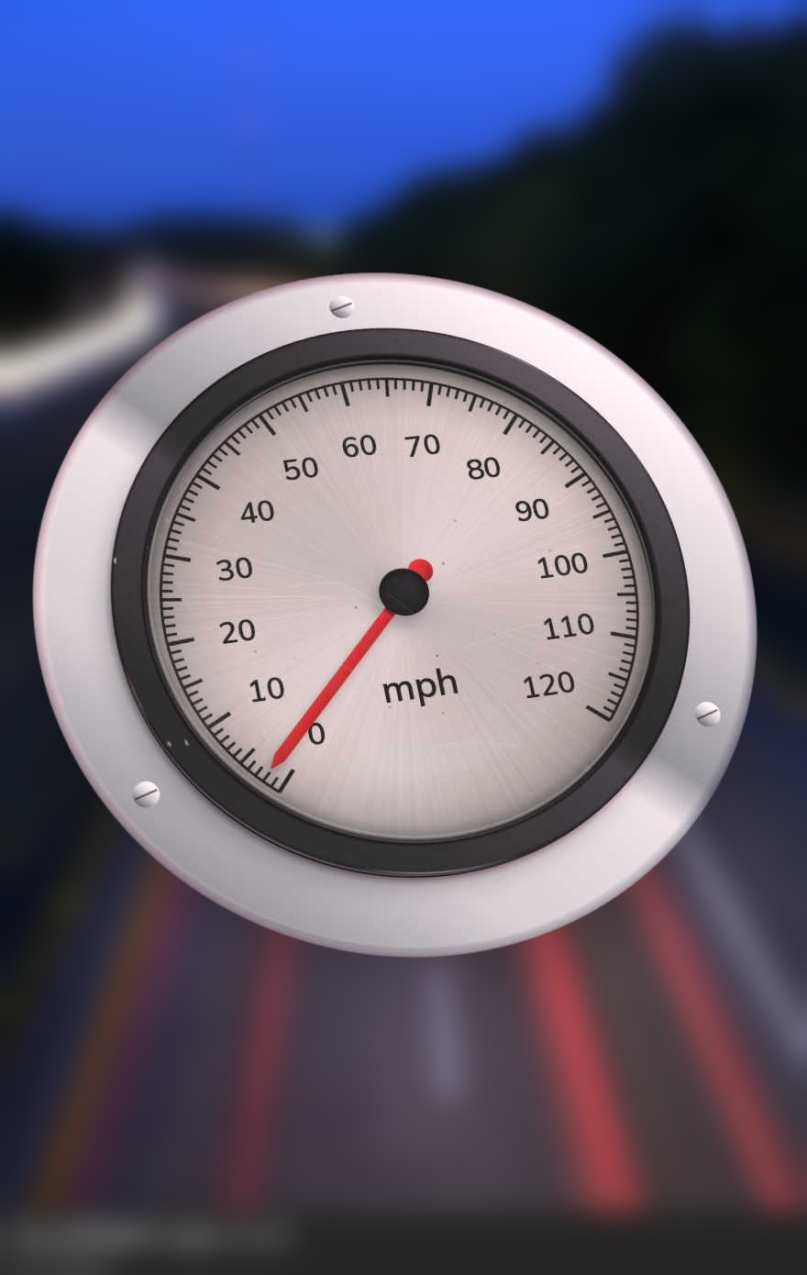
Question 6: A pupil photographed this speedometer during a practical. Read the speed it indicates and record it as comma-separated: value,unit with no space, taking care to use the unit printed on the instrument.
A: 2,mph
